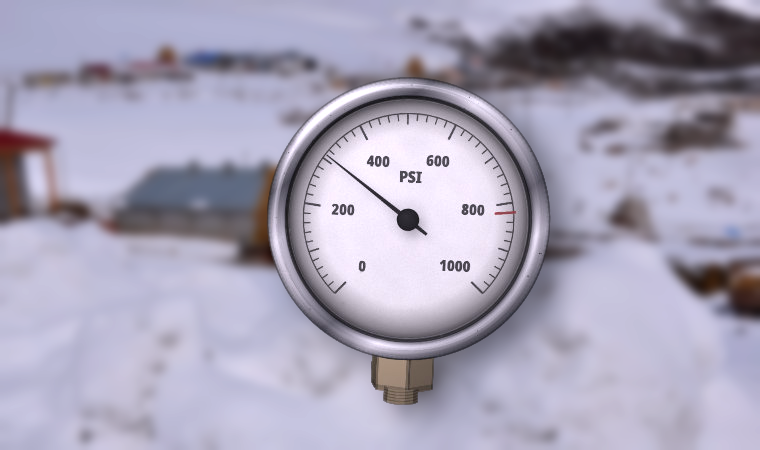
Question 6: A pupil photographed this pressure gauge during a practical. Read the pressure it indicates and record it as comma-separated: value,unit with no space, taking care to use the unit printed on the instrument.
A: 310,psi
